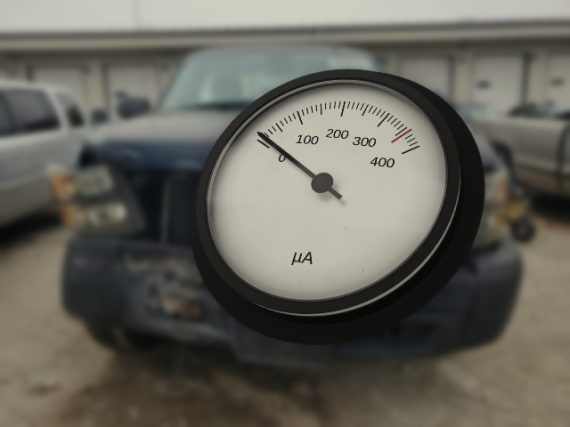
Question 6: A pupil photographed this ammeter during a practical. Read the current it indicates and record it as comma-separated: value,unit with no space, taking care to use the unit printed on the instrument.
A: 10,µA
